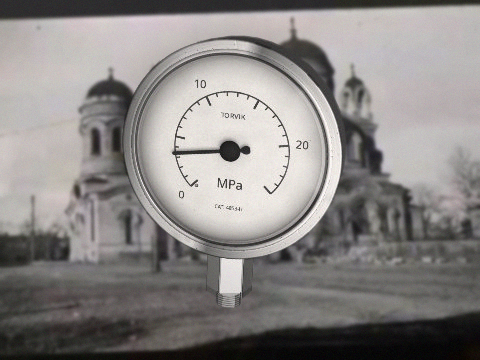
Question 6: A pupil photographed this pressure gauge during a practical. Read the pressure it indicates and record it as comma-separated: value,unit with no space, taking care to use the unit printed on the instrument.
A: 3.5,MPa
